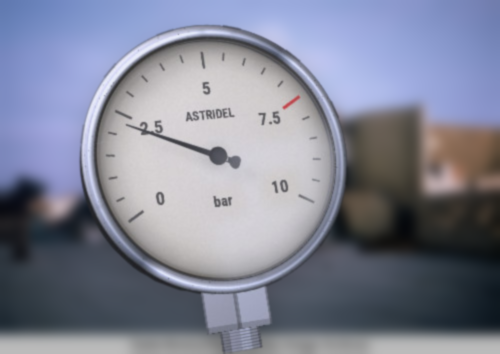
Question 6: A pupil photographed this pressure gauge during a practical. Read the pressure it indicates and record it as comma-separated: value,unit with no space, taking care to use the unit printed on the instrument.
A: 2.25,bar
